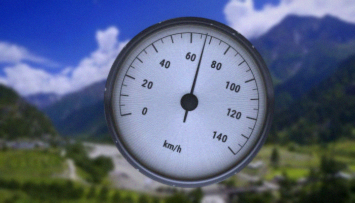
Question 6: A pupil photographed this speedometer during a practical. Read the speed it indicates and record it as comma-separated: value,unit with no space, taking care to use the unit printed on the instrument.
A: 67.5,km/h
